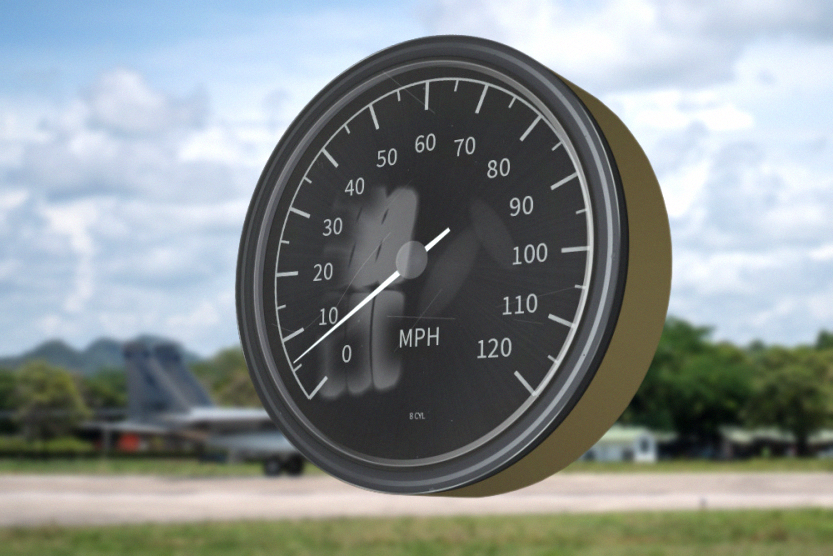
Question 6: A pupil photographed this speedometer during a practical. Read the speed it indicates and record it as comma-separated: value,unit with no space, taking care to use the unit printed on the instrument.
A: 5,mph
